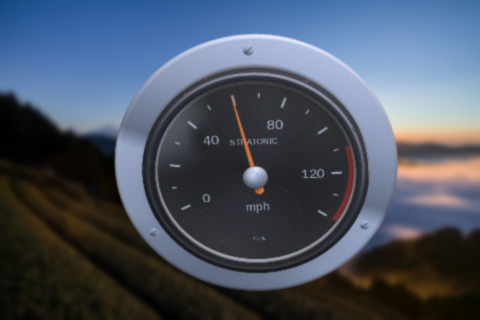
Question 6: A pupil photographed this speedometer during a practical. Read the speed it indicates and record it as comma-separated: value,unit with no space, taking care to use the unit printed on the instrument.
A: 60,mph
